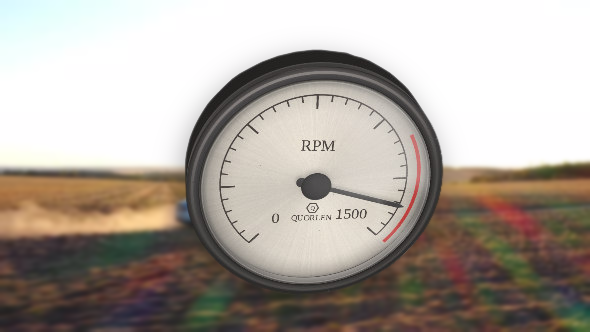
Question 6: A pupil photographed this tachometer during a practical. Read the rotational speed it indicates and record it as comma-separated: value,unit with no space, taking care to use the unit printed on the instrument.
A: 1350,rpm
